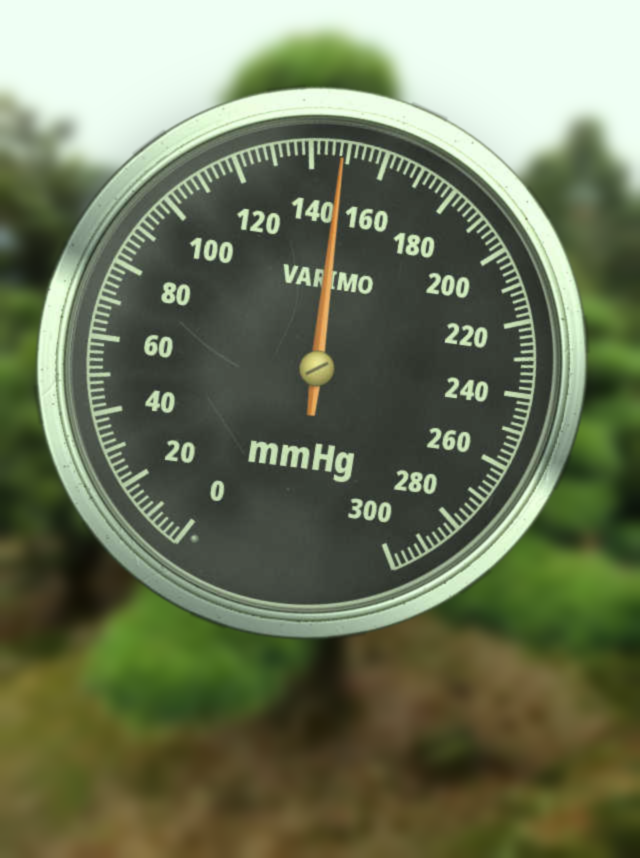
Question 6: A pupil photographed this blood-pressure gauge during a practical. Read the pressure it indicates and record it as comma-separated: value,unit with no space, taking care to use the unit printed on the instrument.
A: 148,mmHg
